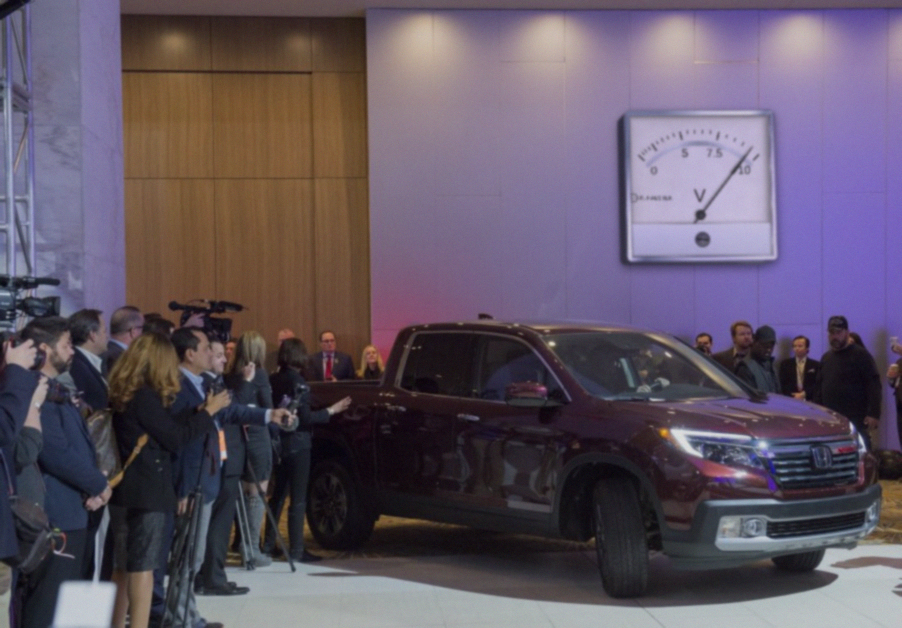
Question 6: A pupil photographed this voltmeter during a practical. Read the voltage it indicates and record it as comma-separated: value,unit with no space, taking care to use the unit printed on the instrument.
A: 9.5,V
